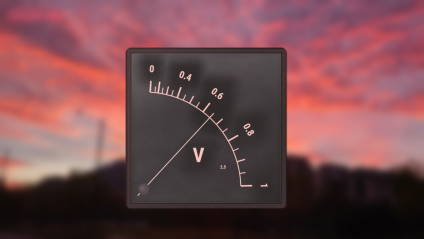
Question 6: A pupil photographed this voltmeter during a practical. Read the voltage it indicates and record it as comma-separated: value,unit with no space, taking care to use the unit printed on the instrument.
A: 0.65,V
